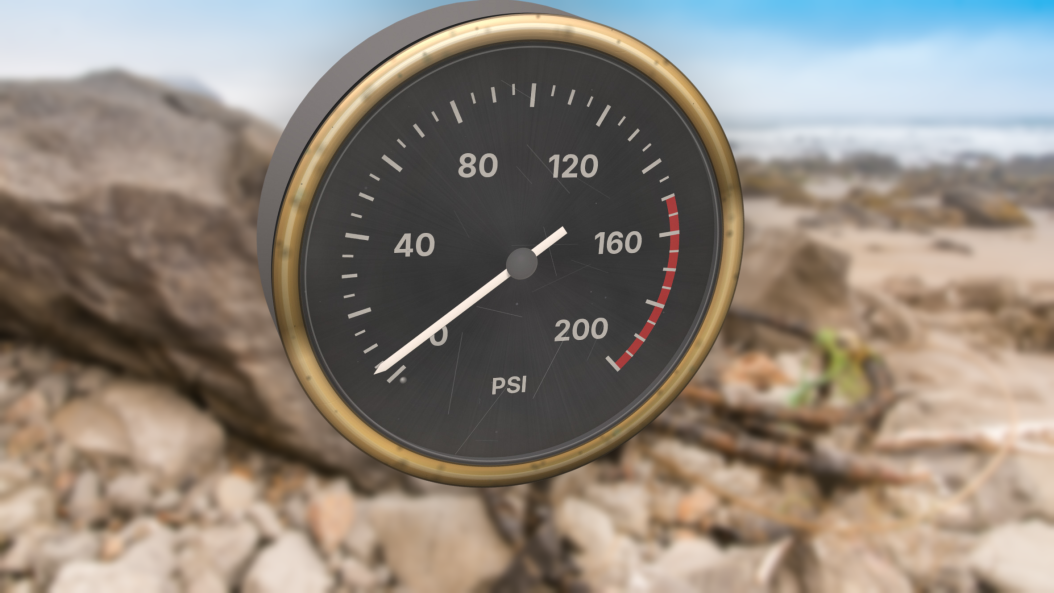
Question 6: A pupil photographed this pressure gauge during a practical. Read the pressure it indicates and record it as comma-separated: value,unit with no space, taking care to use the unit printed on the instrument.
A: 5,psi
